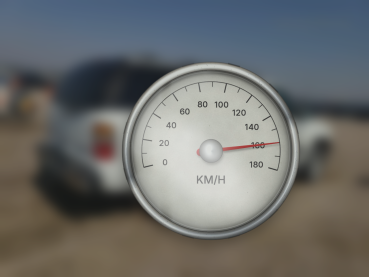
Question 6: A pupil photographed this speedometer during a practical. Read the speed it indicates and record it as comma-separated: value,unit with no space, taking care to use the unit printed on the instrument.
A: 160,km/h
